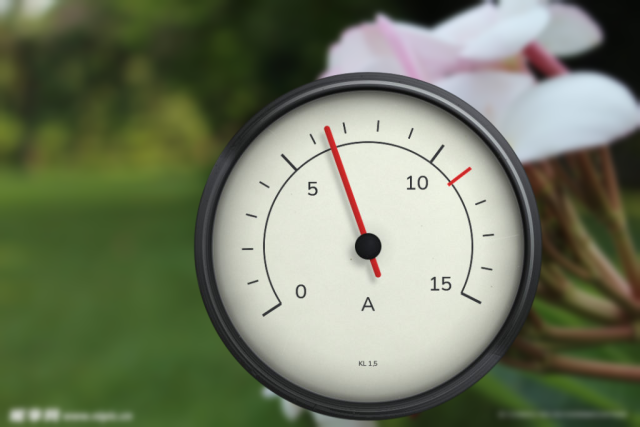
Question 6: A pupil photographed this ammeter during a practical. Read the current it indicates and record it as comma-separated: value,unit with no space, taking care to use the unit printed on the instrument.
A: 6.5,A
